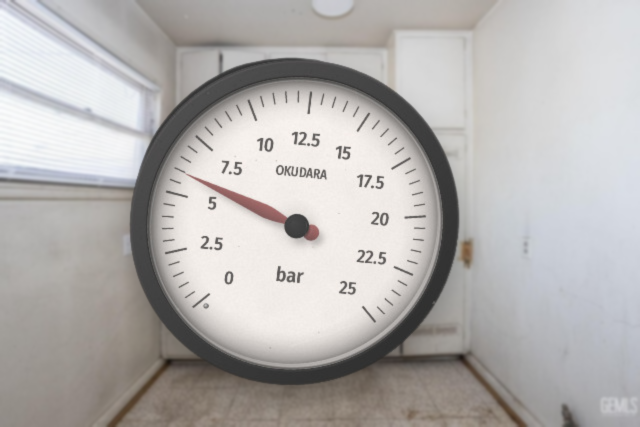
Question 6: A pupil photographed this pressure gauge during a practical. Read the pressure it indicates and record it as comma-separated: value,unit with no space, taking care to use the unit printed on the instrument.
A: 6,bar
